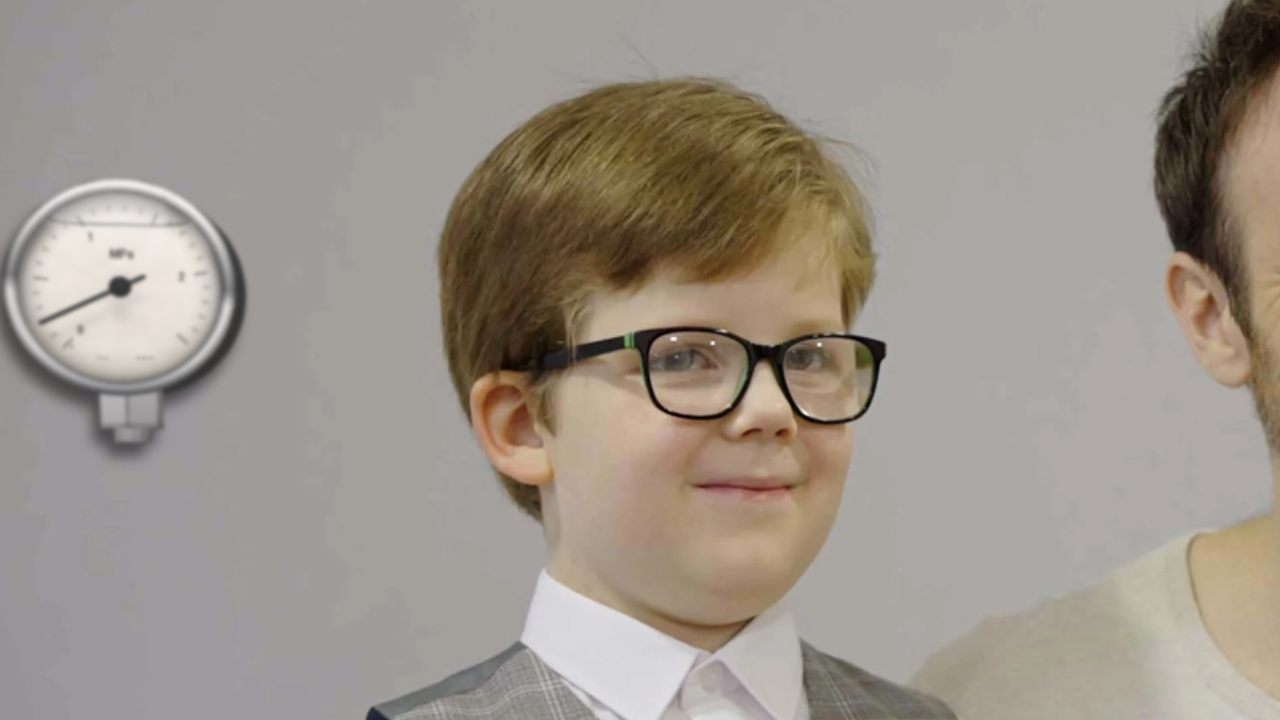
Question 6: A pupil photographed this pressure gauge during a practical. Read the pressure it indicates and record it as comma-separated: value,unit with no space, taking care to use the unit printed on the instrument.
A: 0.2,MPa
